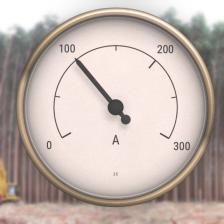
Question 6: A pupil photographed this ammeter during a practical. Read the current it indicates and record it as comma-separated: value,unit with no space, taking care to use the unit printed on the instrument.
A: 100,A
